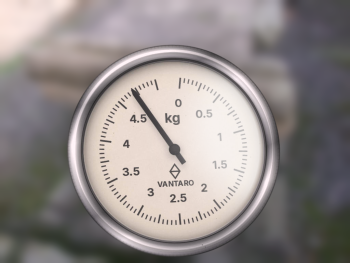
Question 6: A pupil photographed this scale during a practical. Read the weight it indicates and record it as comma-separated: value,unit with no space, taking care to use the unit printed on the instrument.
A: 4.7,kg
